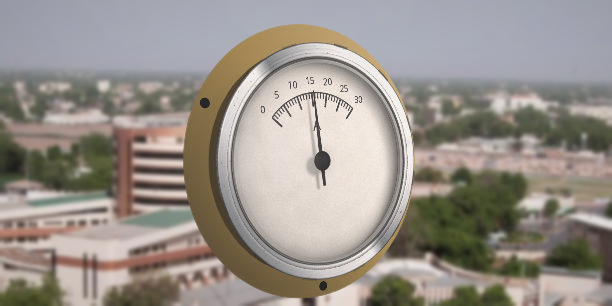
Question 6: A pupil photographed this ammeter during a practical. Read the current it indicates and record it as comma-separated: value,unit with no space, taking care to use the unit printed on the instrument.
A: 15,A
